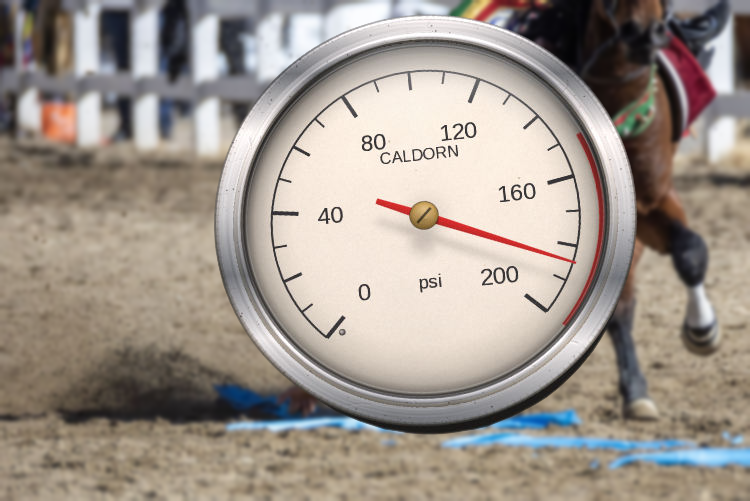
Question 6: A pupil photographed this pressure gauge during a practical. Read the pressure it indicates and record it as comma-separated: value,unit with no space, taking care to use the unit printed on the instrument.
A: 185,psi
